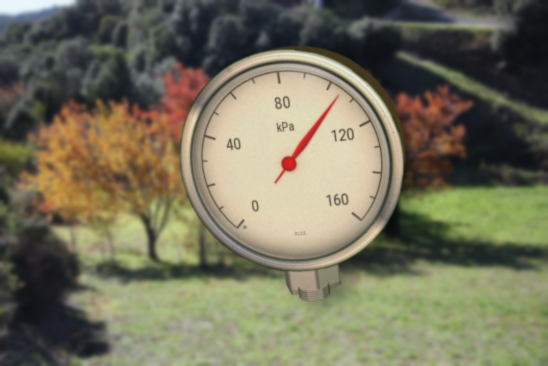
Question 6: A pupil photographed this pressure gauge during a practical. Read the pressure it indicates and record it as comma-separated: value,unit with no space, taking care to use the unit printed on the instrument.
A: 105,kPa
